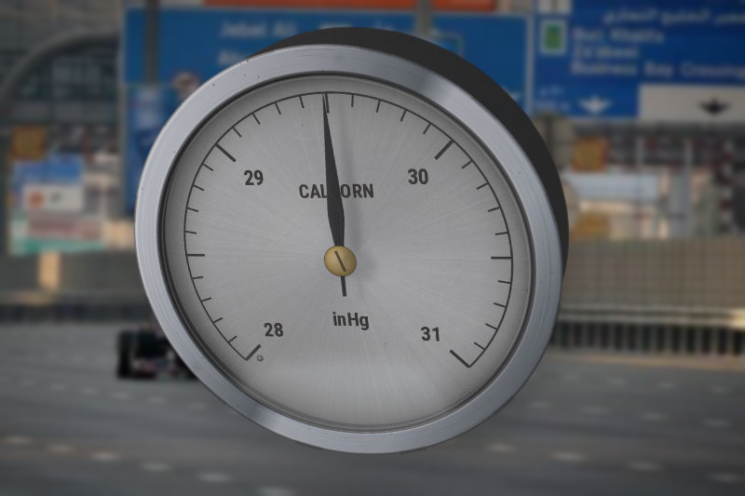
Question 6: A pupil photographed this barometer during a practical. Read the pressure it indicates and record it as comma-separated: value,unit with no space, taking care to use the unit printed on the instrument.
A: 29.5,inHg
